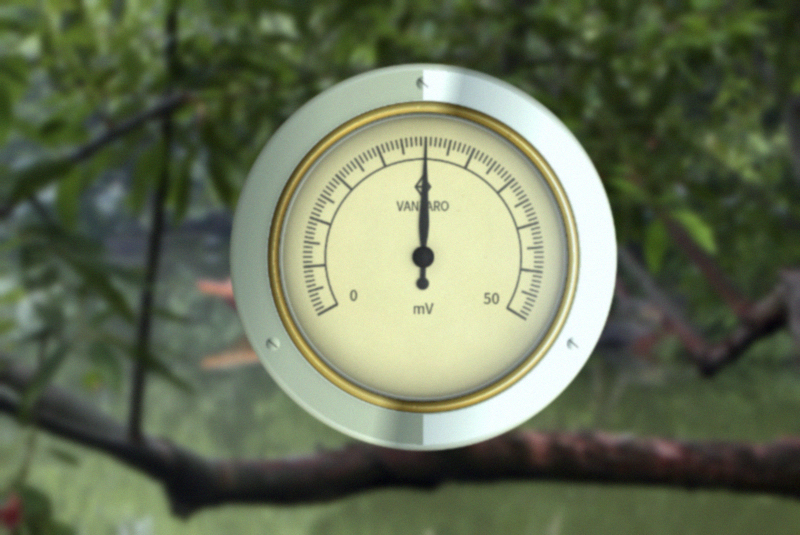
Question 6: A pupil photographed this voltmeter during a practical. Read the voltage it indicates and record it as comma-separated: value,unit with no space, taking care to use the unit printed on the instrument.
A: 25,mV
